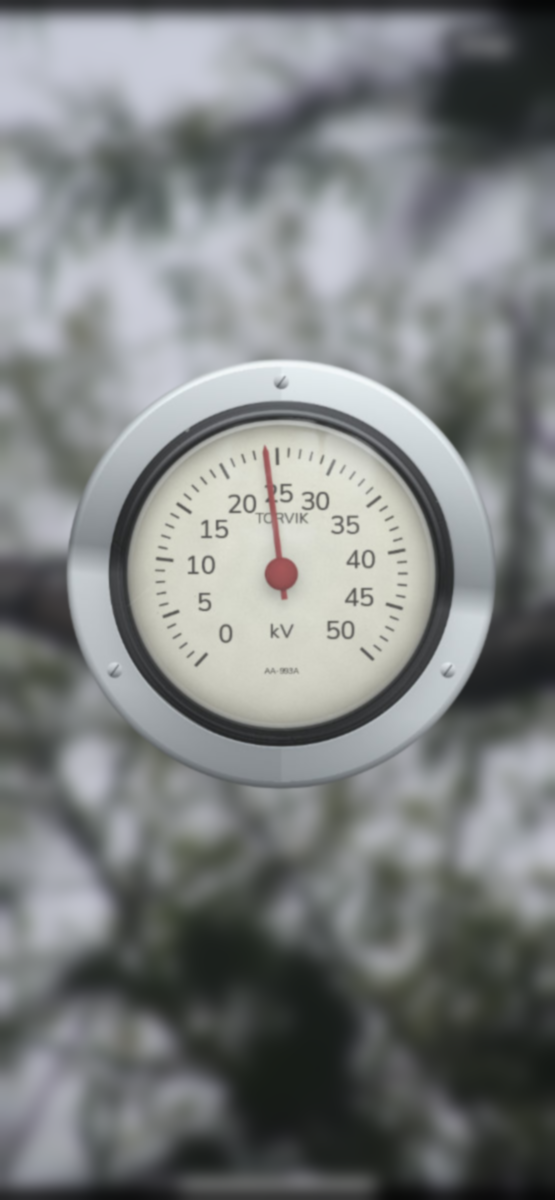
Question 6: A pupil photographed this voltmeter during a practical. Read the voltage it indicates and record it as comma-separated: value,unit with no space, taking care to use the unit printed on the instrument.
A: 24,kV
